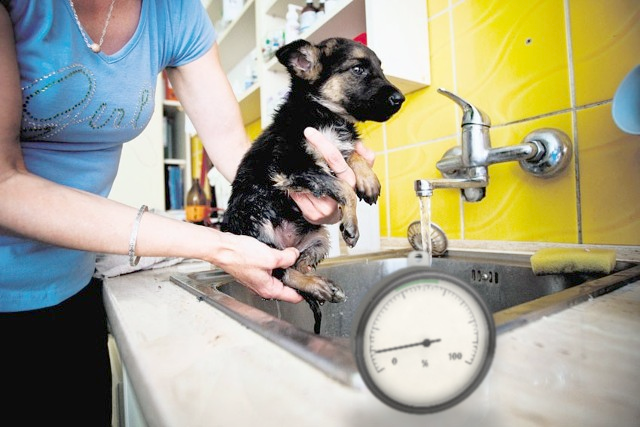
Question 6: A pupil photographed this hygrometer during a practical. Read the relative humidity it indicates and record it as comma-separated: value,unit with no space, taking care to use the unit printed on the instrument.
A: 10,%
